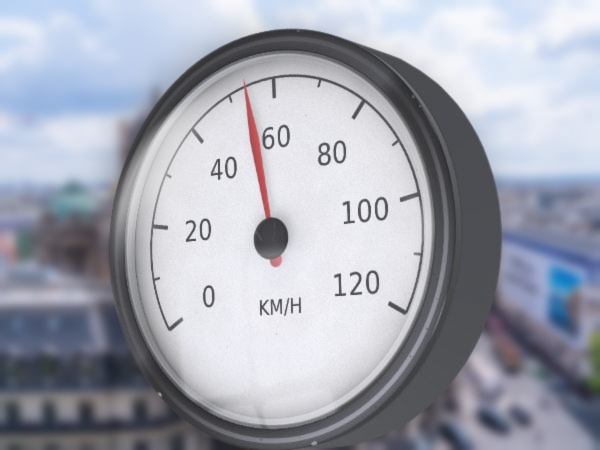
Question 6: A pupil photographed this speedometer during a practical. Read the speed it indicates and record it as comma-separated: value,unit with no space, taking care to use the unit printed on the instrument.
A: 55,km/h
